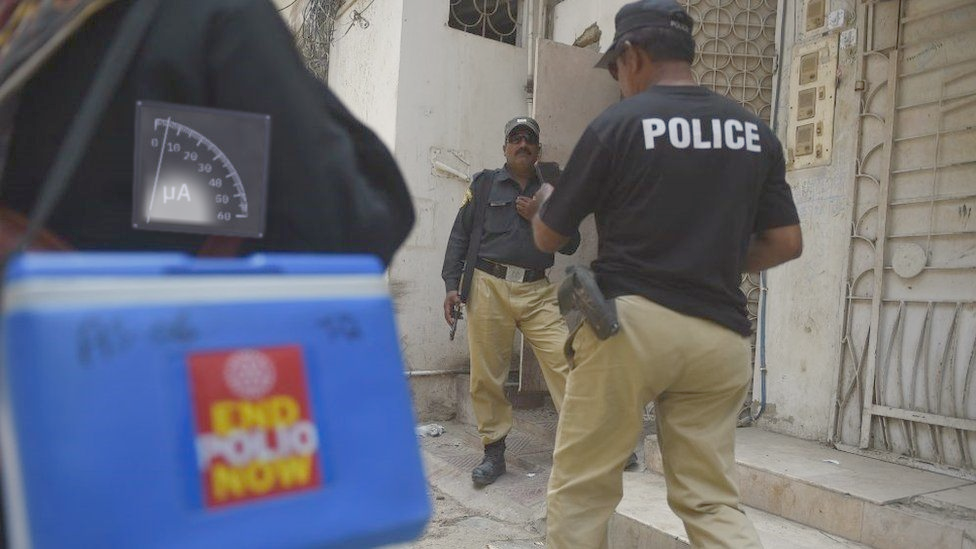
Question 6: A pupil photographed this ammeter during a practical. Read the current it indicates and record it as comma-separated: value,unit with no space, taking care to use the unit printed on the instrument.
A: 5,µA
